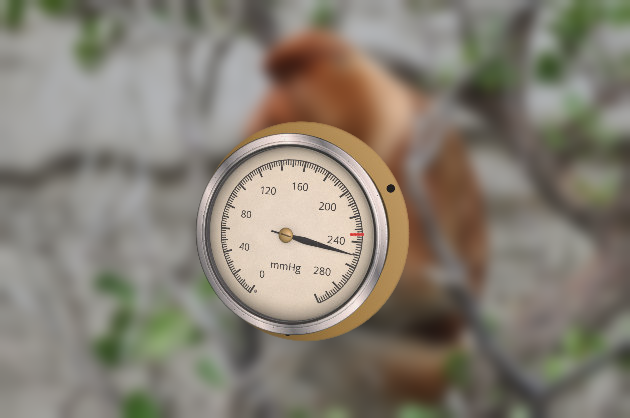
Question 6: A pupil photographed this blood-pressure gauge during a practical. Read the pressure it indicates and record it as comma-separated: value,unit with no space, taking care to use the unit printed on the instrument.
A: 250,mmHg
